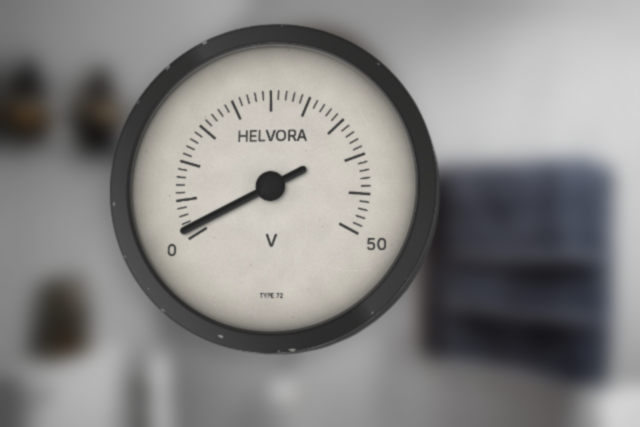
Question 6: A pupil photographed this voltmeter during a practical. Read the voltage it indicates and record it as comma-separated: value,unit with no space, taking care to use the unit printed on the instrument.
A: 1,V
